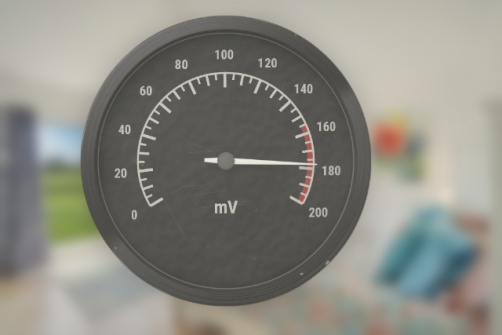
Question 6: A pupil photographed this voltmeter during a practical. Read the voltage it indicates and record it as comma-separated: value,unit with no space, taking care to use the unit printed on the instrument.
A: 177.5,mV
